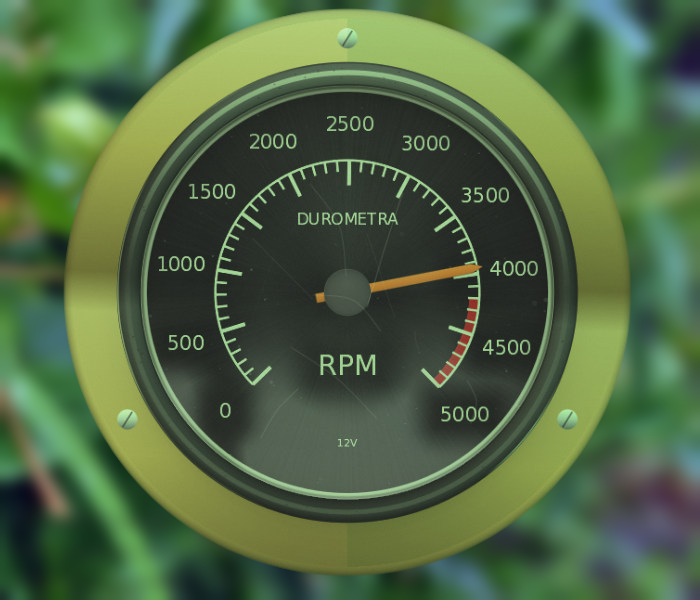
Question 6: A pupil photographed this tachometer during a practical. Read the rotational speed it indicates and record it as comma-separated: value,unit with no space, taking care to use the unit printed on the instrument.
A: 3950,rpm
